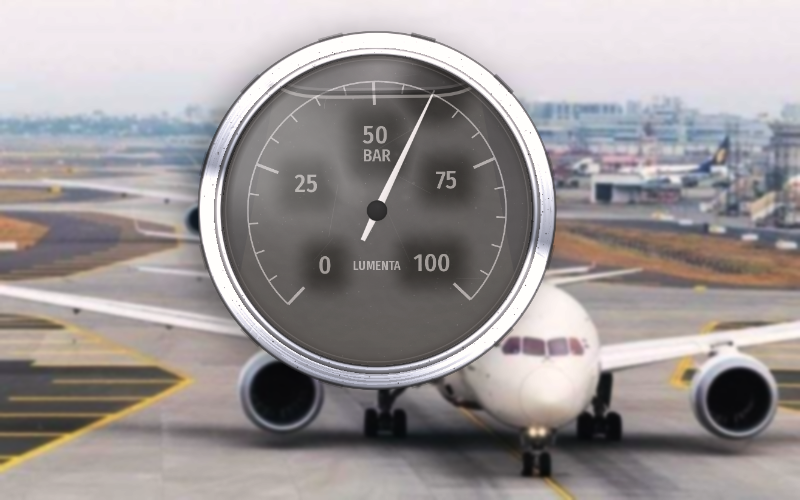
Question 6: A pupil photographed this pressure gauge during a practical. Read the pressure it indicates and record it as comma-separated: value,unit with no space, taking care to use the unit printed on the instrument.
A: 60,bar
